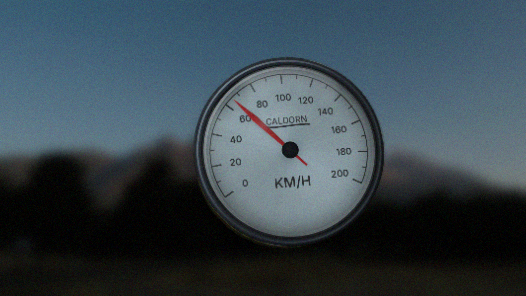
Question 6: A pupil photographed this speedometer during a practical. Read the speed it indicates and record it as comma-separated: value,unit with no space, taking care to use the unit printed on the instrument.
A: 65,km/h
